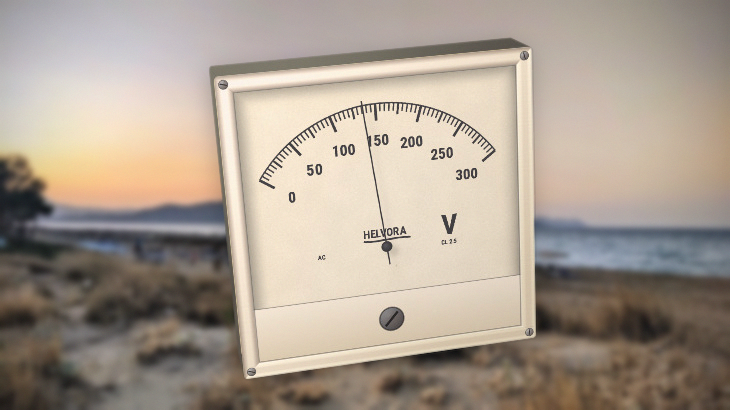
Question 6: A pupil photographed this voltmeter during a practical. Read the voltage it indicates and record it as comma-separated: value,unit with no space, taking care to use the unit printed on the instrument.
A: 135,V
